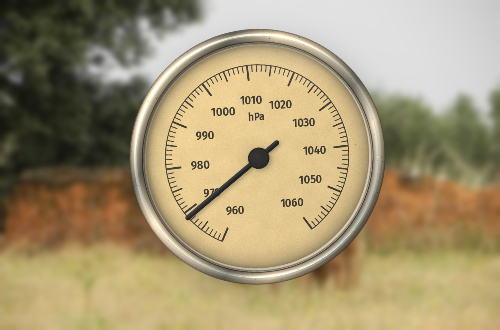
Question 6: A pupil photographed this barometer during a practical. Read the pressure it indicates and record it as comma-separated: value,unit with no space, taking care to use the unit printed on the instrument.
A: 969,hPa
